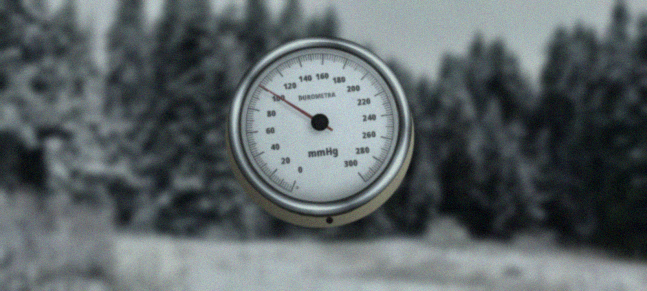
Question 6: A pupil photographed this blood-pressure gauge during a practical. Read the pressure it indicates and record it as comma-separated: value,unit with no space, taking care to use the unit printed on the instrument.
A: 100,mmHg
